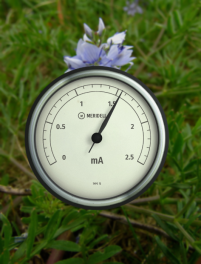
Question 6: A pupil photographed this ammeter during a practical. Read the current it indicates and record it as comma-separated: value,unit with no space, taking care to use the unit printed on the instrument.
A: 1.55,mA
